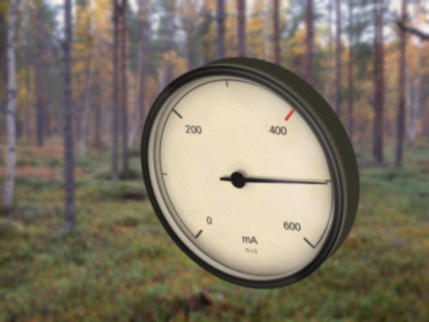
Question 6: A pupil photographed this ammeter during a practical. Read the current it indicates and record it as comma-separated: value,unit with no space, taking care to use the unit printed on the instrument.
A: 500,mA
